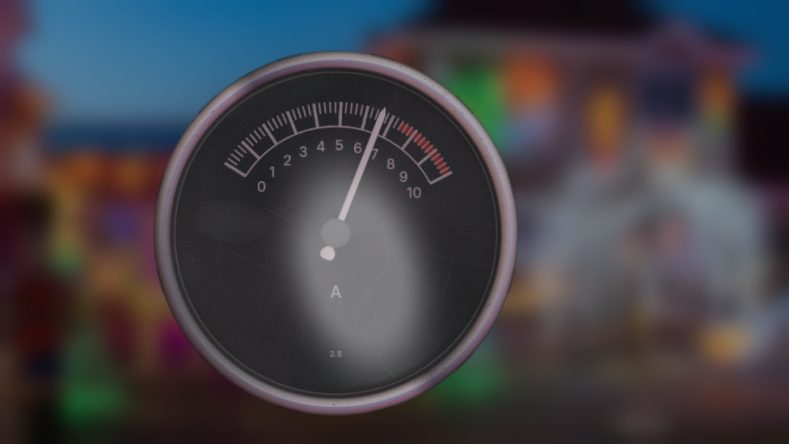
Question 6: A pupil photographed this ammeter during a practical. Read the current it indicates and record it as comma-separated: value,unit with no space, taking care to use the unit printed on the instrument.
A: 6.6,A
